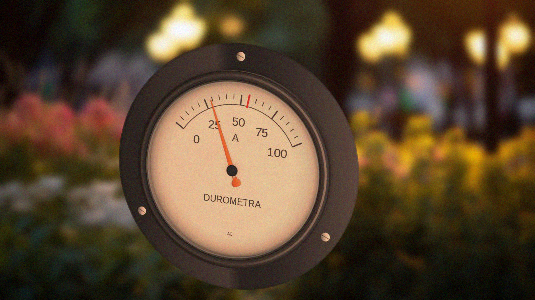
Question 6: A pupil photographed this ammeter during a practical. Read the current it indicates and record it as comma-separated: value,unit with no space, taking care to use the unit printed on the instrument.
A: 30,A
